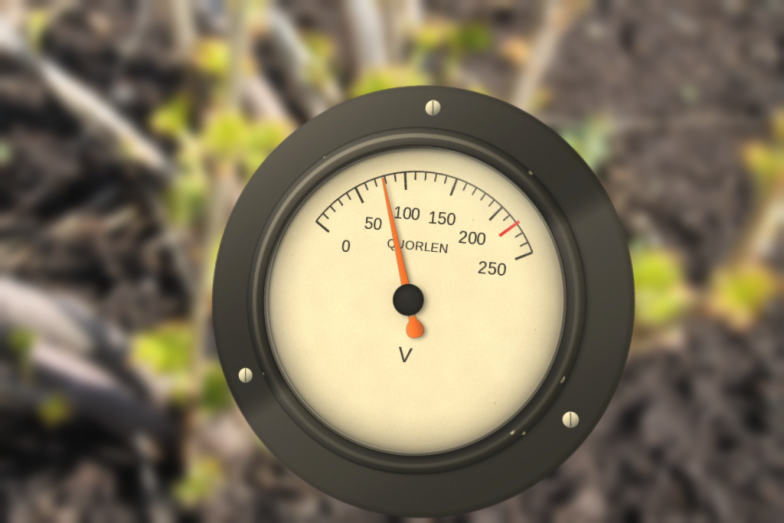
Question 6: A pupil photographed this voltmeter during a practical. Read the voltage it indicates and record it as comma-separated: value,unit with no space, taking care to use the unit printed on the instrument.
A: 80,V
